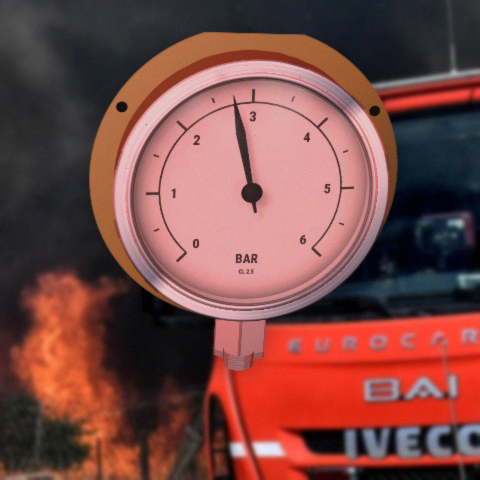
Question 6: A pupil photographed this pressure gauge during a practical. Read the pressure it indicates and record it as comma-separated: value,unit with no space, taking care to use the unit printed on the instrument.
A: 2.75,bar
